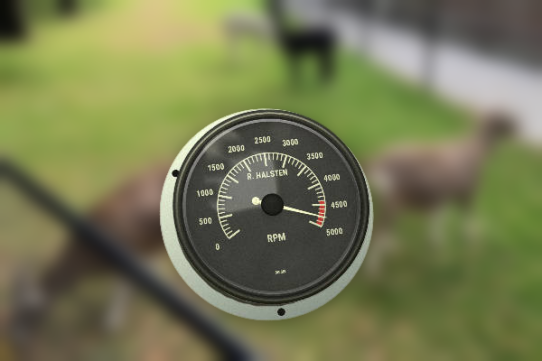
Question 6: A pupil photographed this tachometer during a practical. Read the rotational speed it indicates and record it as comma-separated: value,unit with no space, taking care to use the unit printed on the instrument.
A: 4800,rpm
